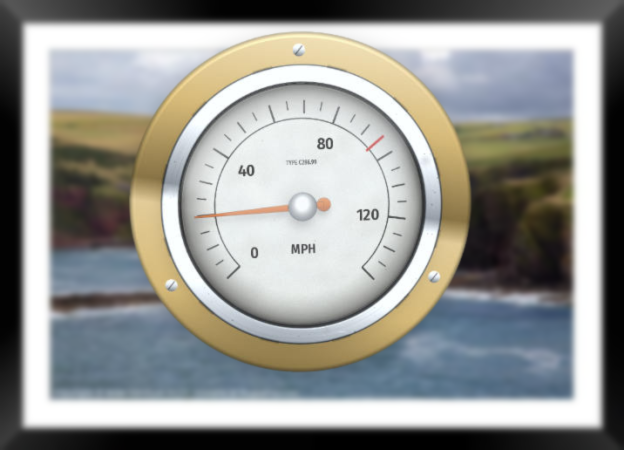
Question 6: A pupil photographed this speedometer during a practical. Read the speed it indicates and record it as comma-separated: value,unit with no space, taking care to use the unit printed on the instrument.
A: 20,mph
